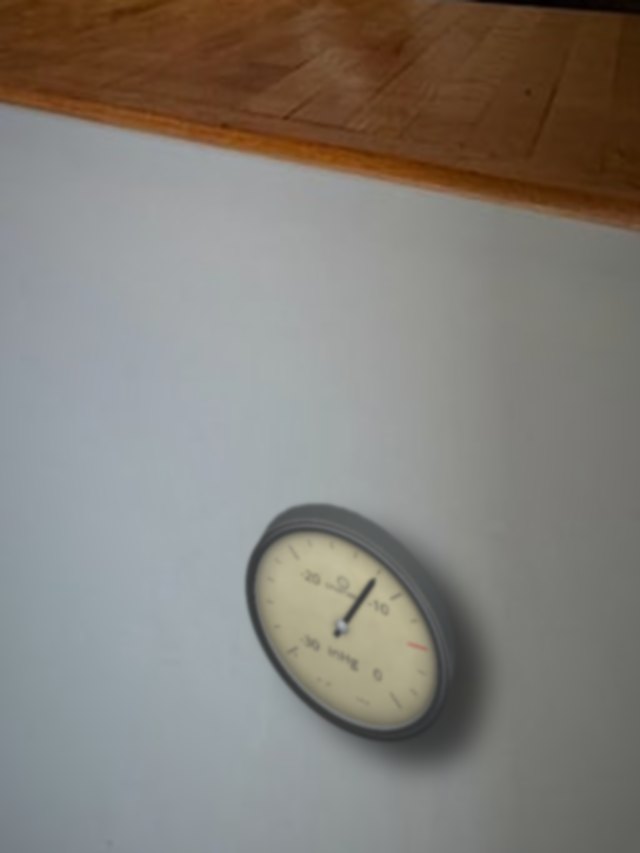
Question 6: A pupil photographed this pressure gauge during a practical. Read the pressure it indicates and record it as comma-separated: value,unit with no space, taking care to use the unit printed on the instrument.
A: -12,inHg
